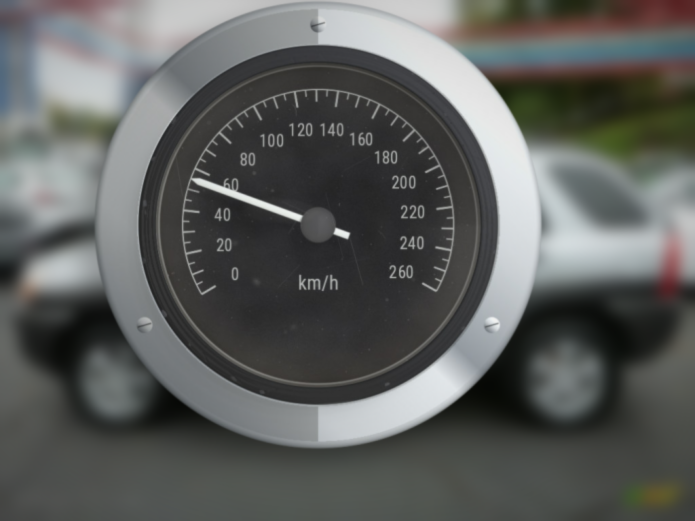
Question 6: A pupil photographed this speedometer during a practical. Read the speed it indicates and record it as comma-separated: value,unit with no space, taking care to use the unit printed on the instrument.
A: 55,km/h
